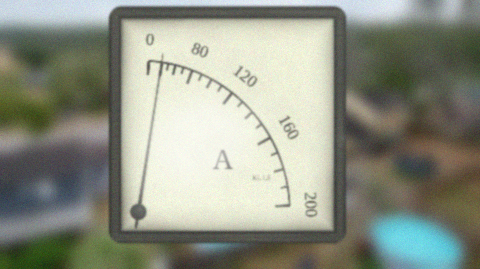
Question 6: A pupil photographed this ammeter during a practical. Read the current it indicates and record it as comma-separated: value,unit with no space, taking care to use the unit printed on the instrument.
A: 40,A
